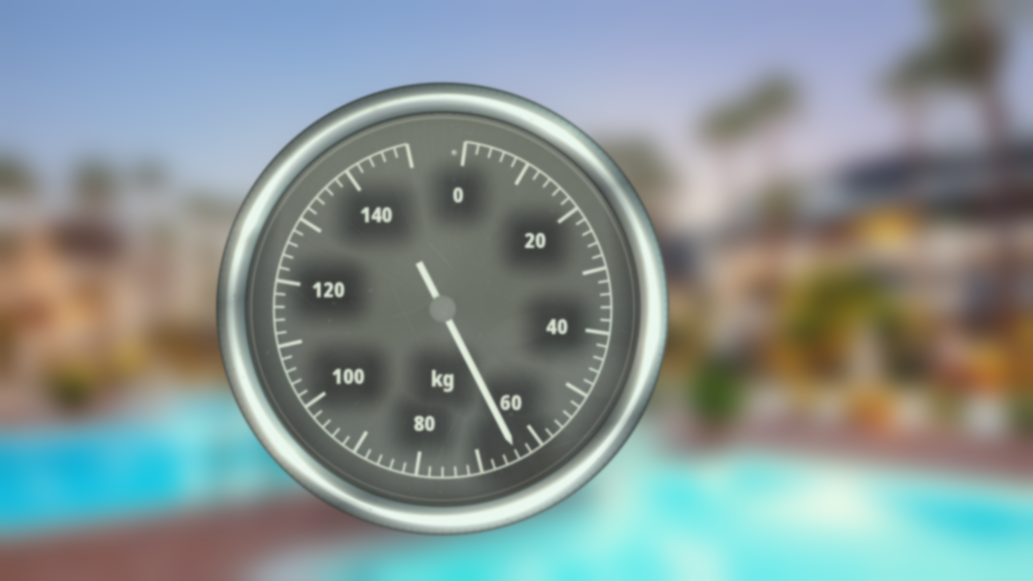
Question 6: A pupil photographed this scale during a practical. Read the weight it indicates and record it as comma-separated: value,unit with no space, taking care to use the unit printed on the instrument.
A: 64,kg
